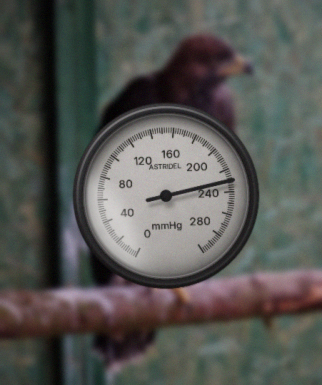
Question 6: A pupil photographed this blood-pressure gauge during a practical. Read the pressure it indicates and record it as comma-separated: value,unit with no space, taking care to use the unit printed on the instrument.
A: 230,mmHg
